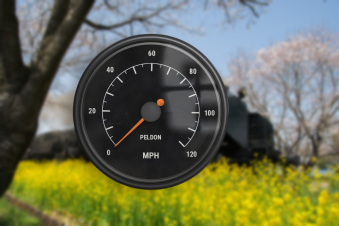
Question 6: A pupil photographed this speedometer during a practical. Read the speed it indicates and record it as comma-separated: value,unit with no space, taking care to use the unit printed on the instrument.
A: 0,mph
